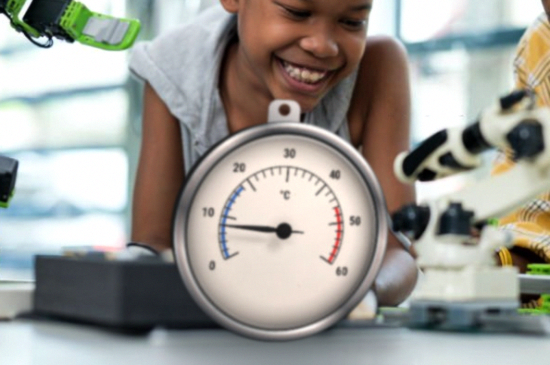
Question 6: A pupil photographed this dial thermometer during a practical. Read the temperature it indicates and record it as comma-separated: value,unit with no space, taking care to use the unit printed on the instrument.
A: 8,°C
